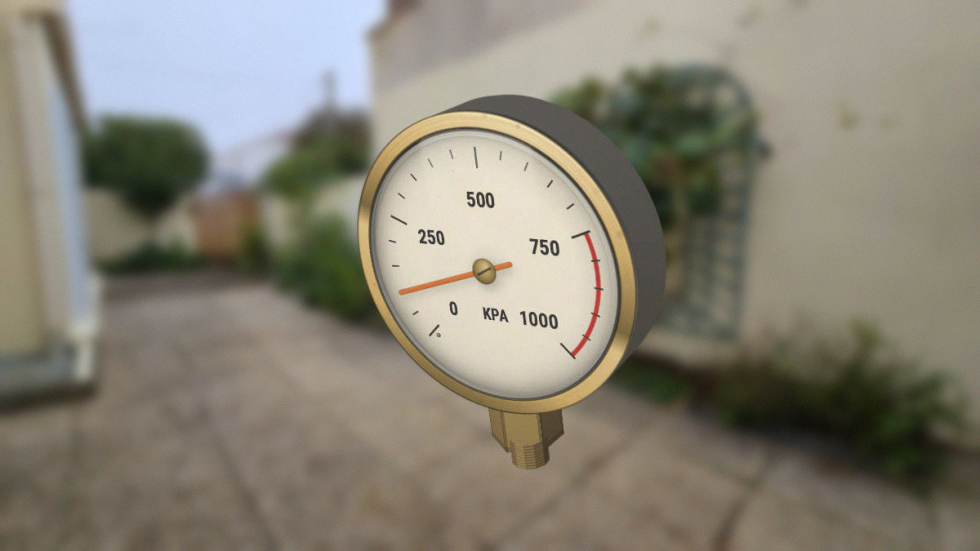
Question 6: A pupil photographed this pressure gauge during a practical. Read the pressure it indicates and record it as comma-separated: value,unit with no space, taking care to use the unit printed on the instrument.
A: 100,kPa
